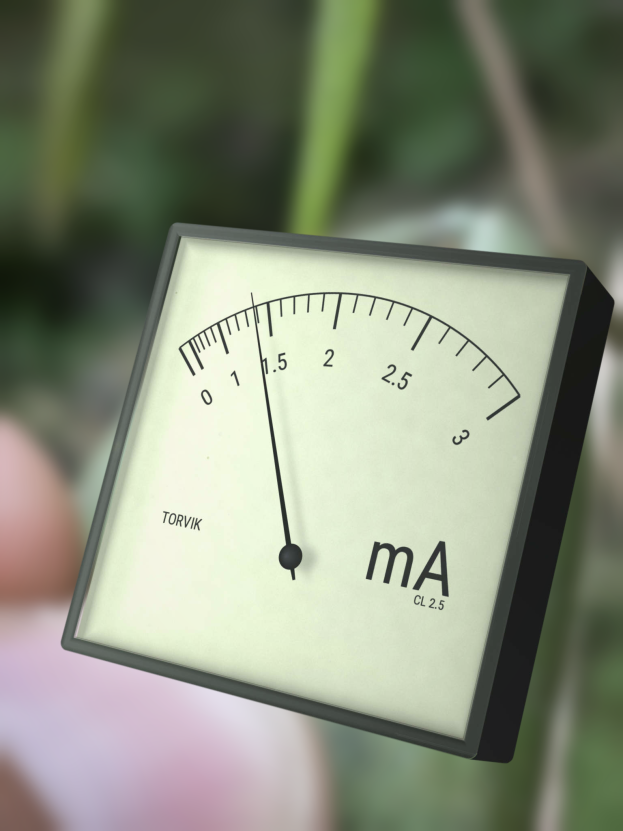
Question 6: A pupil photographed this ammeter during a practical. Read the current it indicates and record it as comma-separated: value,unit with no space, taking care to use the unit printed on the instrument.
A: 1.4,mA
